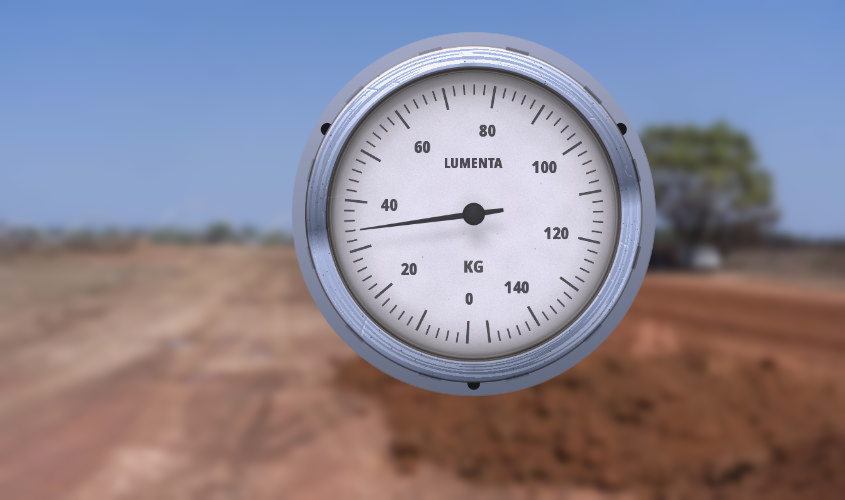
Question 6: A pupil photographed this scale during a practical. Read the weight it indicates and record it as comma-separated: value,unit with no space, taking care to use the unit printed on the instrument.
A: 34,kg
